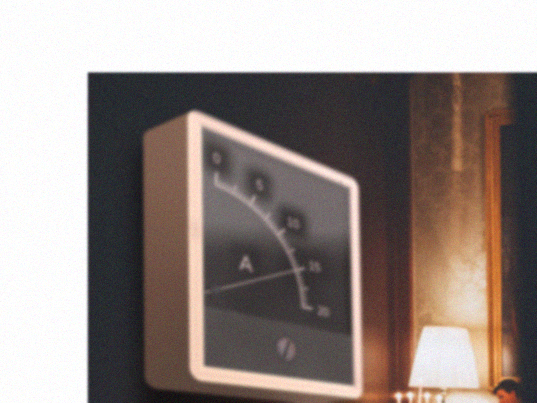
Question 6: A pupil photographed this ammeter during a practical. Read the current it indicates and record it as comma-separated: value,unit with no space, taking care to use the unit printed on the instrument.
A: 15,A
